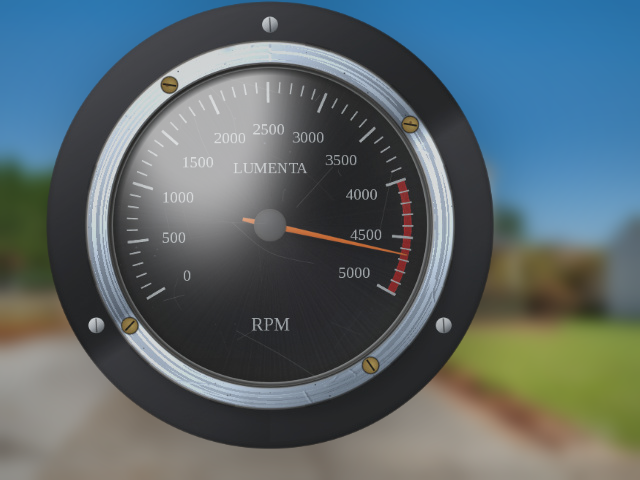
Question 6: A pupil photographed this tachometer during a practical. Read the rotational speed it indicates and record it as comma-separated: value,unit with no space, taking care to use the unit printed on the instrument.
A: 4650,rpm
